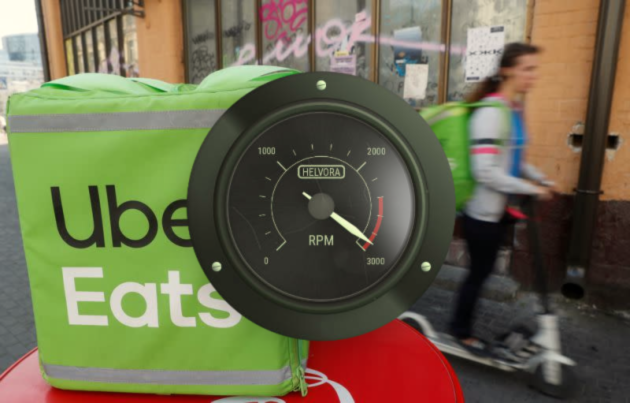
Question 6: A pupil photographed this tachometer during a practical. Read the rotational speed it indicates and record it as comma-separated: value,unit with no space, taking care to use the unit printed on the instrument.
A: 2900,rpm
